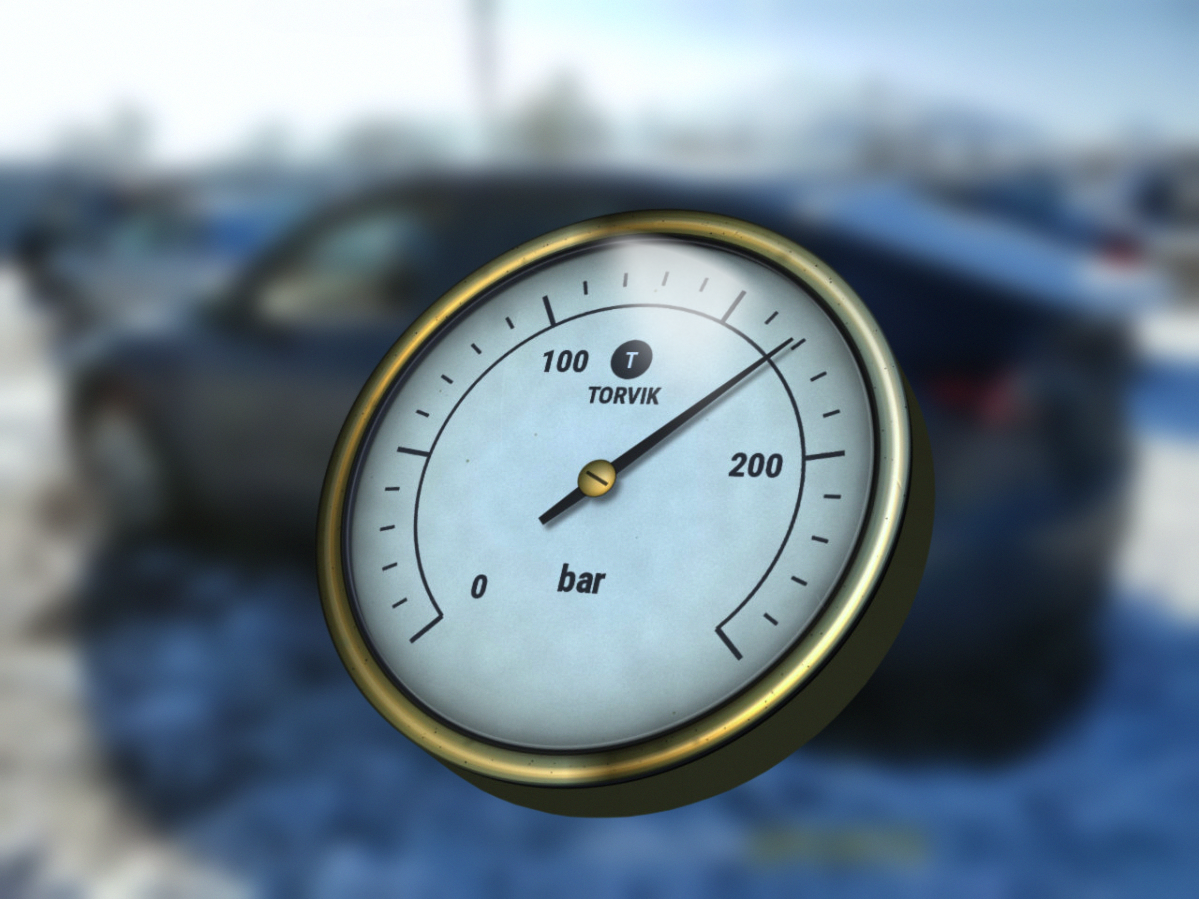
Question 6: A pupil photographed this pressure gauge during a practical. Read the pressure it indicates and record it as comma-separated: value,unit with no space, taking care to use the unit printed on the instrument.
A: 170,bar
